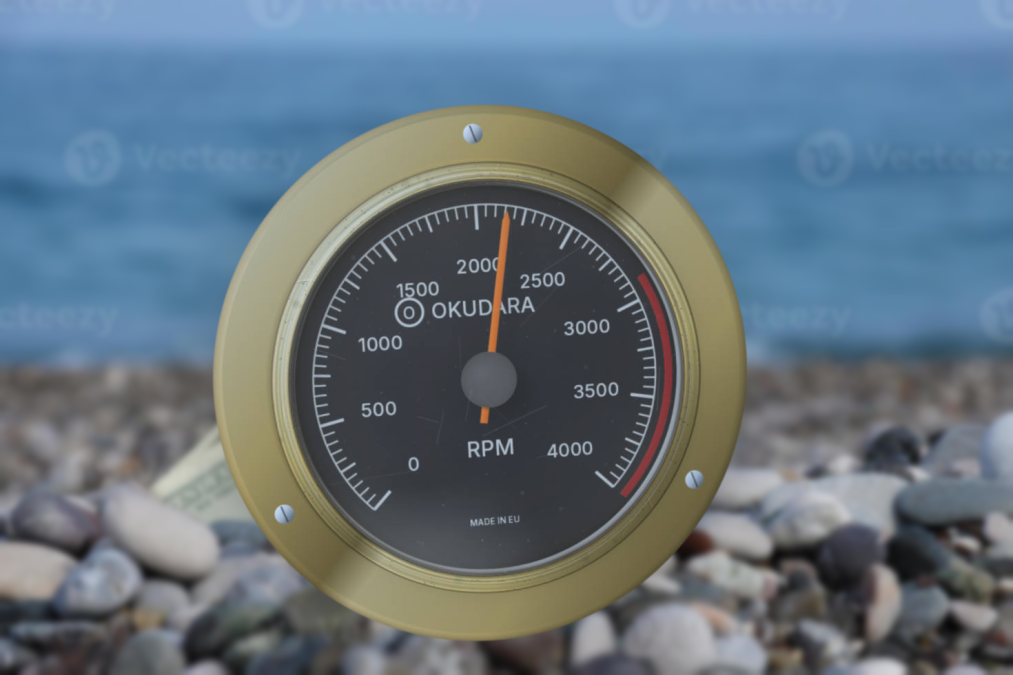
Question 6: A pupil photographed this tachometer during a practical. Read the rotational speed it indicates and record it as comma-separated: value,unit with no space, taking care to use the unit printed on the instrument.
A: 2150,rpm
